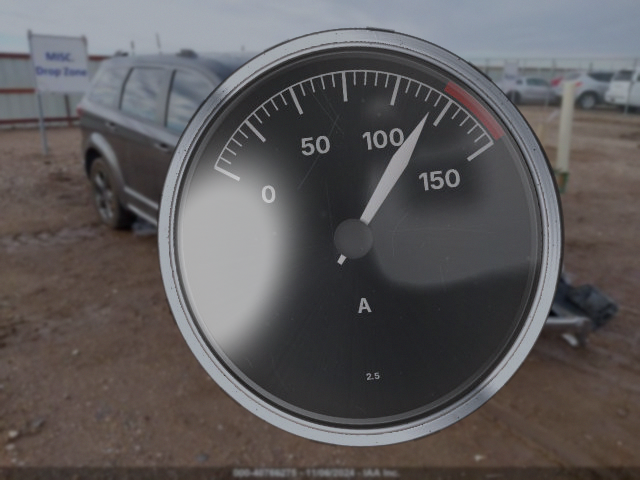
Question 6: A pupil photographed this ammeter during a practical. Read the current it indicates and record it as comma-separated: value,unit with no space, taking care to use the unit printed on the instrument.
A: 120,A
